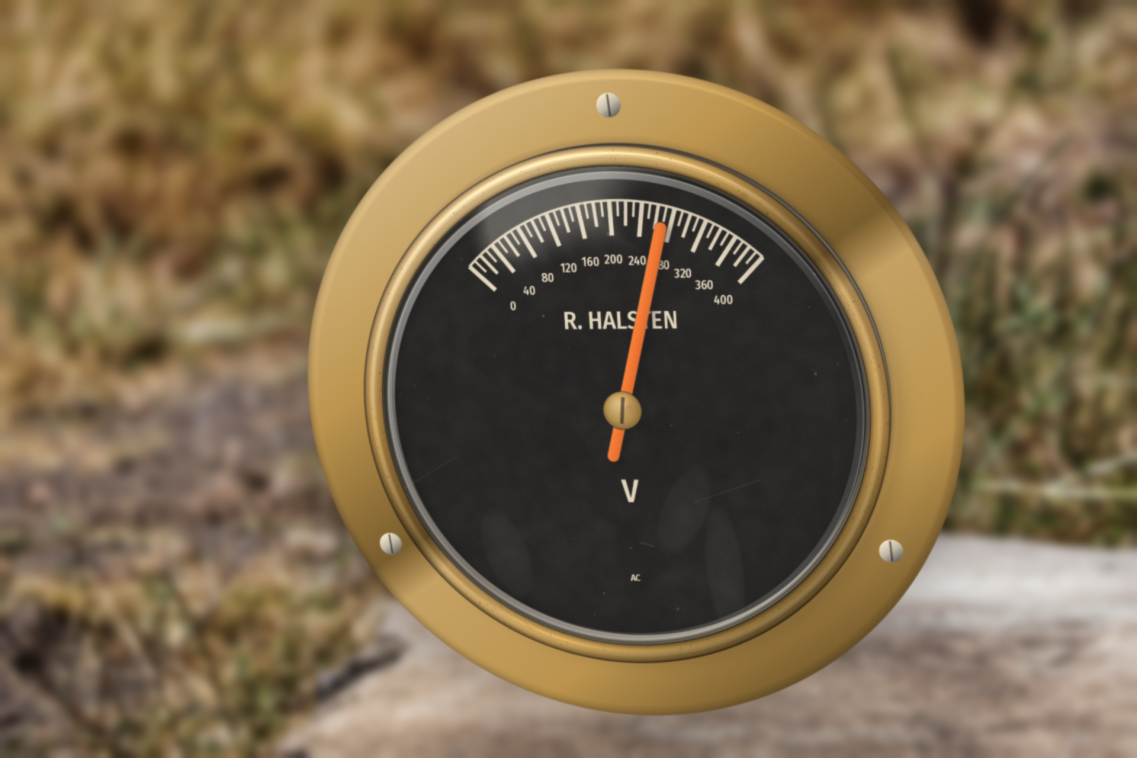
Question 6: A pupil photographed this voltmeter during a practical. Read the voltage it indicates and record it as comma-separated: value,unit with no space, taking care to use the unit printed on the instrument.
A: 270,V
